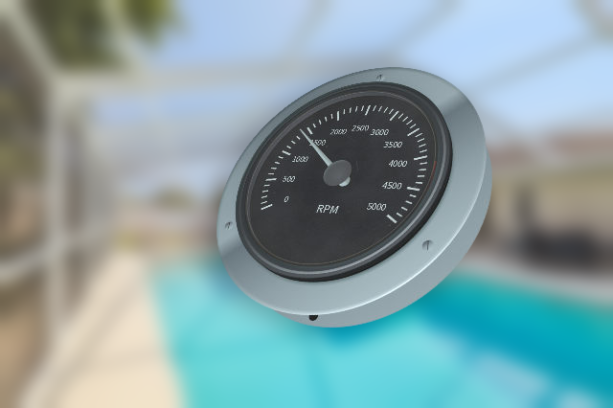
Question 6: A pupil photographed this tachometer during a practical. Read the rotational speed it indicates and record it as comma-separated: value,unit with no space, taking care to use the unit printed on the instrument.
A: 1400,rpm
